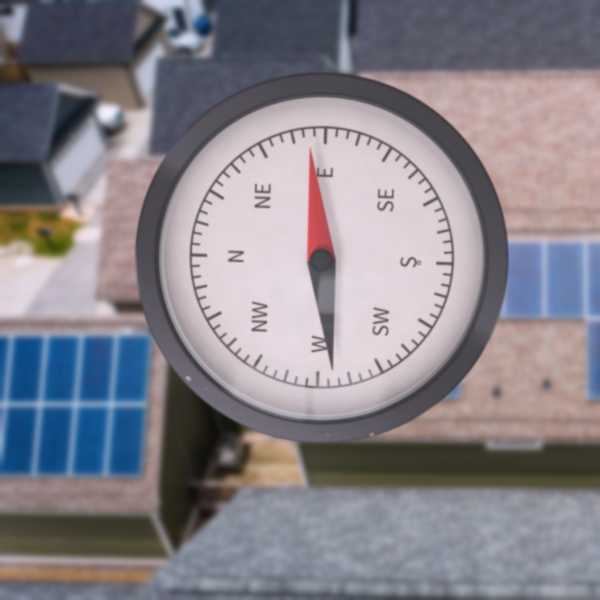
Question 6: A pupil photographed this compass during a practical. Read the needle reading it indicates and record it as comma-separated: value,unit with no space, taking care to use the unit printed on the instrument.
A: 82.5,°
